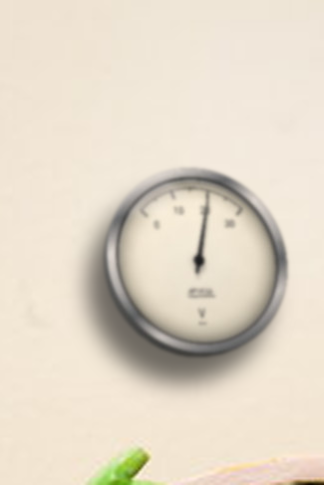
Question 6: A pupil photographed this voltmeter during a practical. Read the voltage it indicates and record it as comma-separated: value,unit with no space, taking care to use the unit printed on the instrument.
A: 20,V
